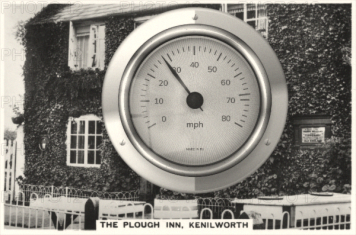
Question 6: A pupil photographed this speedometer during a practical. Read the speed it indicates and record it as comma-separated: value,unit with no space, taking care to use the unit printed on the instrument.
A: 28,mph
